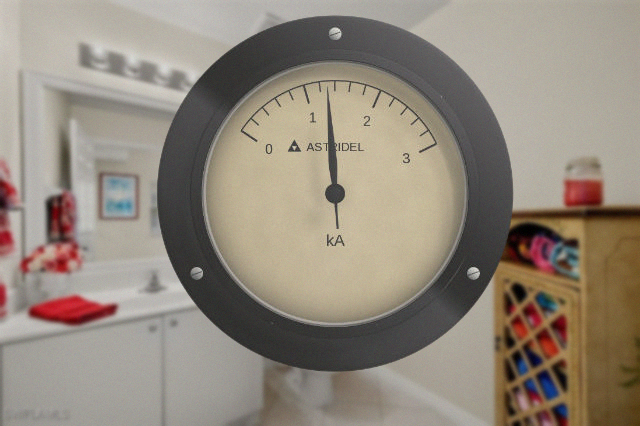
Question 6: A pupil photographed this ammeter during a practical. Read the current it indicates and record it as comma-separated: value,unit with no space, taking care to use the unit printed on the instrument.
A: 1.3,kA
